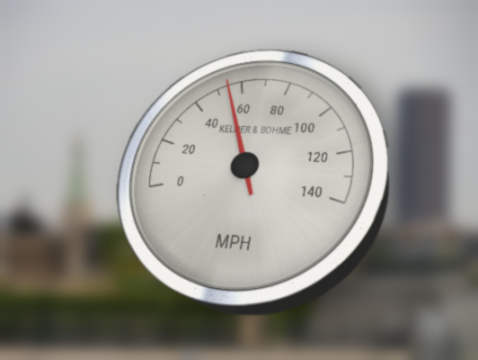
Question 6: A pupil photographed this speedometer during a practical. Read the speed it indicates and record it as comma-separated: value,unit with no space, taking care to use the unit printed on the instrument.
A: 55,mph
